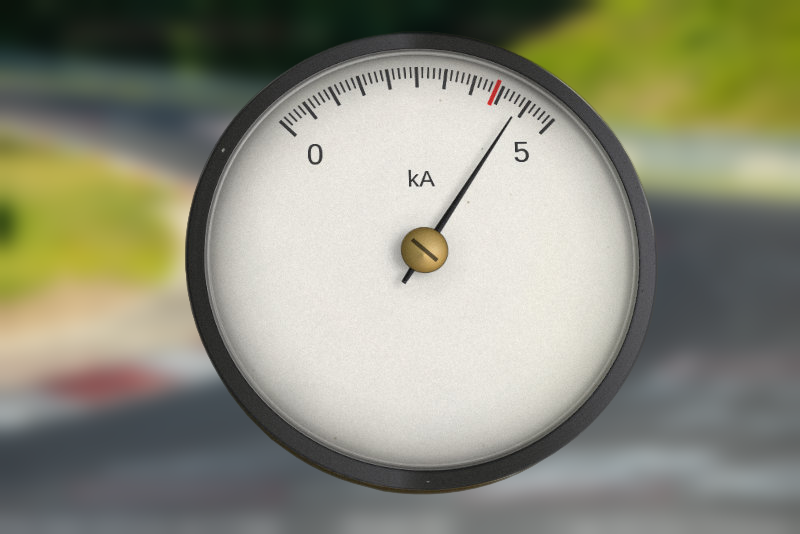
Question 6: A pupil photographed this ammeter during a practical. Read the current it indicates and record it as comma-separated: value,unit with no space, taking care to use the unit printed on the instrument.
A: 4.4,kA
